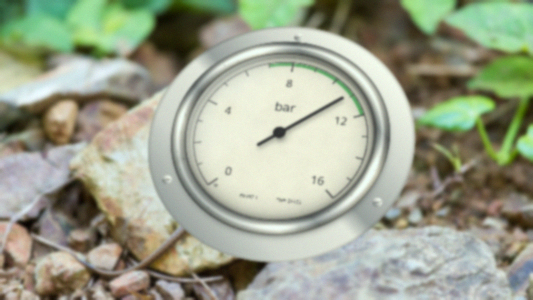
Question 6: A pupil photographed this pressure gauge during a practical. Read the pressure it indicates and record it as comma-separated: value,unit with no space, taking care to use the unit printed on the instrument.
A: 11,bar
